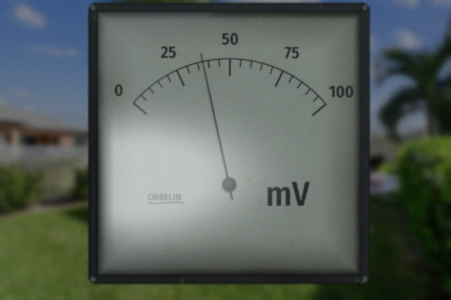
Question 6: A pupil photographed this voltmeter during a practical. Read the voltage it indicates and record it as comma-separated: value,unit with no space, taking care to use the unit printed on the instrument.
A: 37.5,mV
